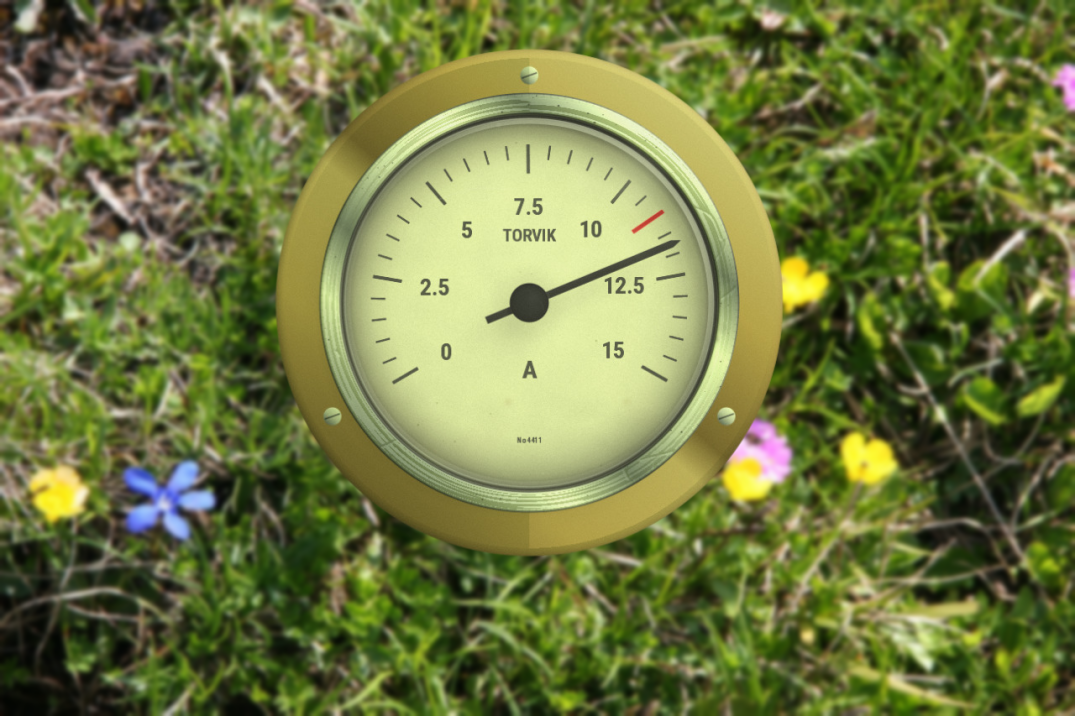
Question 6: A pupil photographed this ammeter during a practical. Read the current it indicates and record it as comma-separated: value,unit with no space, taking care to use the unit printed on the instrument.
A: 11.75,A
